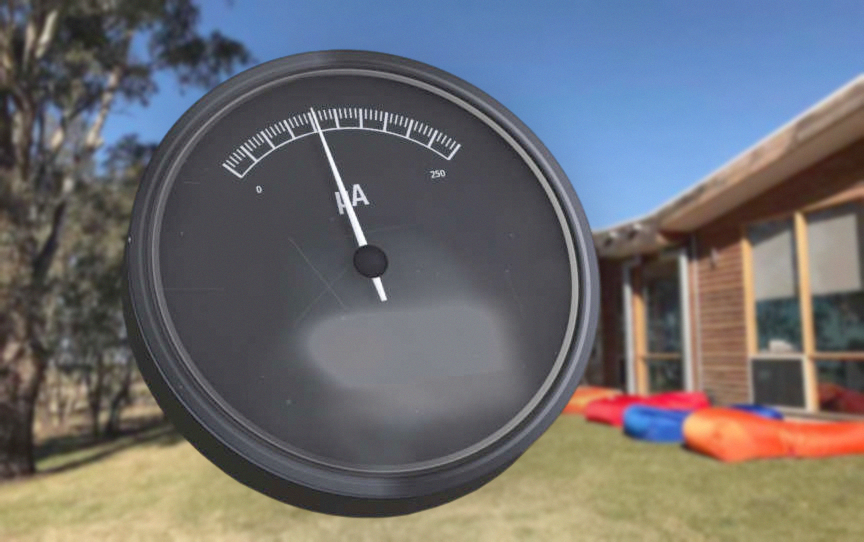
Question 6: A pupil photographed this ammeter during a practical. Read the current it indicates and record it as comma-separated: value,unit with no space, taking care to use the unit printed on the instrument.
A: 100,µA
